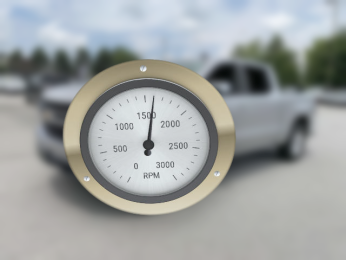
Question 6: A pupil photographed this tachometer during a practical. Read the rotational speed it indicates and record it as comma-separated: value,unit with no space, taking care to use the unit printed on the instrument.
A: 1600,rpm
